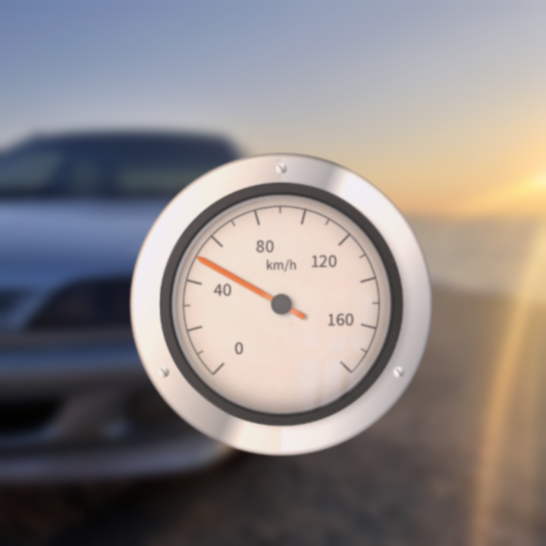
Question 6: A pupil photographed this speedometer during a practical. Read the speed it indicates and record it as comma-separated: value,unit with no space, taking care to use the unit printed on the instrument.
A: 50,km/h
